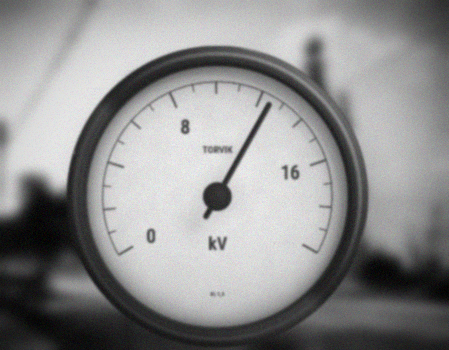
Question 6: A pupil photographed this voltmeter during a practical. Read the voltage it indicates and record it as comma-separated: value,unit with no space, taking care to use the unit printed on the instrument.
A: 12.5,kV
